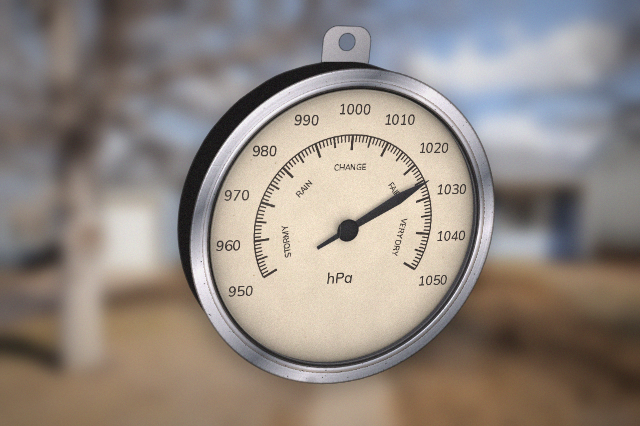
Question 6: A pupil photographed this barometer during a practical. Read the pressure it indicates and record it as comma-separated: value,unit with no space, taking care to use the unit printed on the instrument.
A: 1025,hPa
